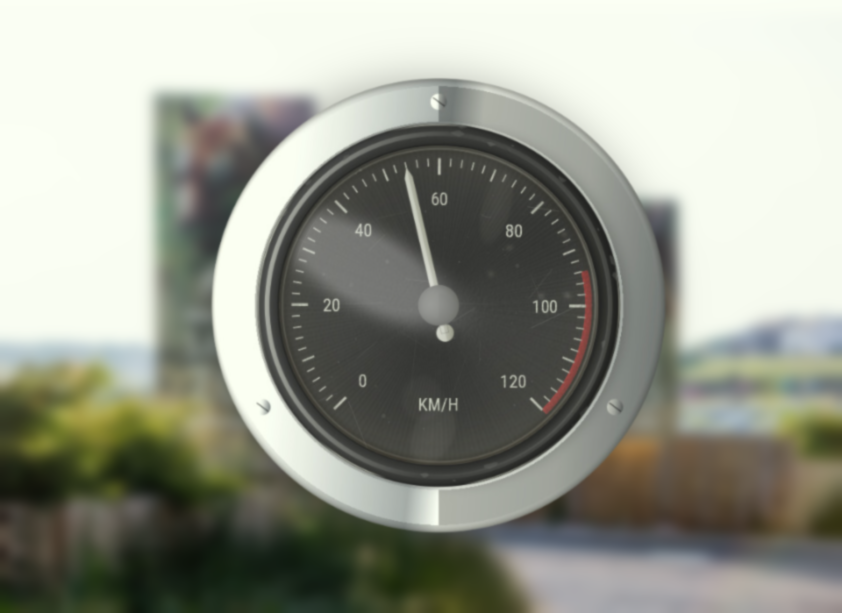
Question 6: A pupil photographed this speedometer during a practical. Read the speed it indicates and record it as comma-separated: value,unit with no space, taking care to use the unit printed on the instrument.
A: 54,km/h
